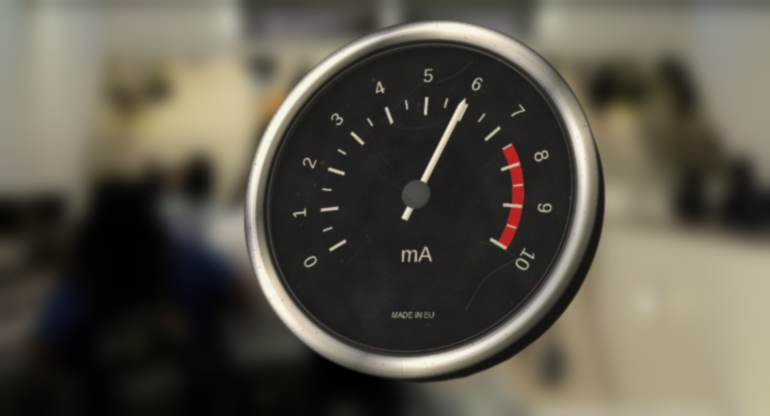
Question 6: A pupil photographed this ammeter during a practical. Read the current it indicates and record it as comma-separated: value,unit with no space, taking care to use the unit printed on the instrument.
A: 6,mA
